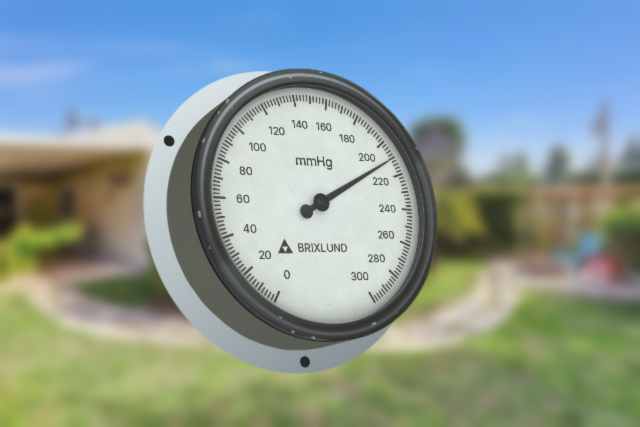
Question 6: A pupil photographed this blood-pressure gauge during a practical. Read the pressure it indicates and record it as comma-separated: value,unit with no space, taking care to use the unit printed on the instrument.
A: 210,mmHg
